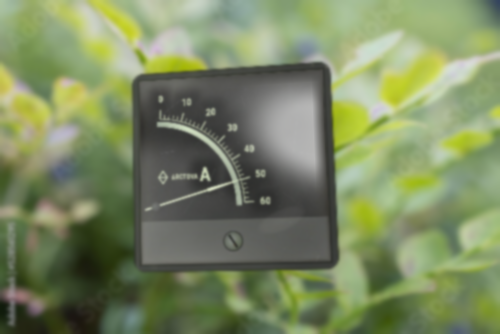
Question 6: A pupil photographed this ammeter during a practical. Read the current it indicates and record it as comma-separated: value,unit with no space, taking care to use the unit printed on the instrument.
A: 50,A
